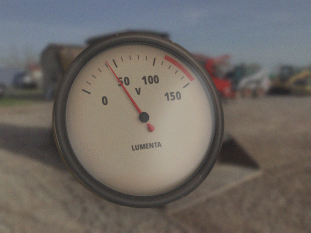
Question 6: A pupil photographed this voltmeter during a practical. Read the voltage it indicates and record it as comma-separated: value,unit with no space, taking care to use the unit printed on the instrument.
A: 40,V
